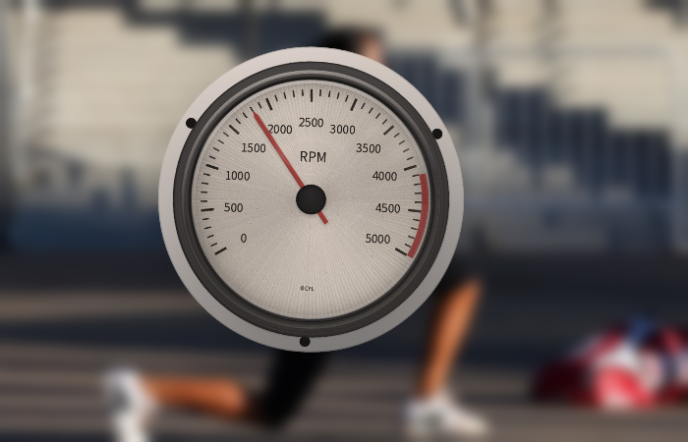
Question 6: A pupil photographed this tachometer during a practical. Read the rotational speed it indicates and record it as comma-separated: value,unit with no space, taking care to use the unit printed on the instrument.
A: 1800,rpm
